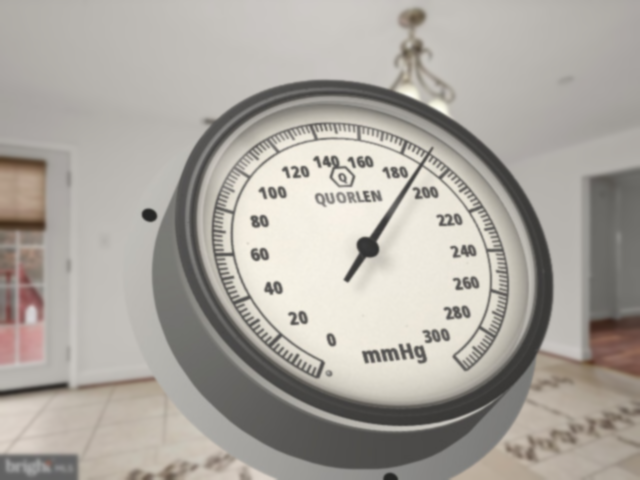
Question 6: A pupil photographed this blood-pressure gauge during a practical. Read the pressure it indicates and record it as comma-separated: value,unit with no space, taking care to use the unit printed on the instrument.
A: 190,mmHg
